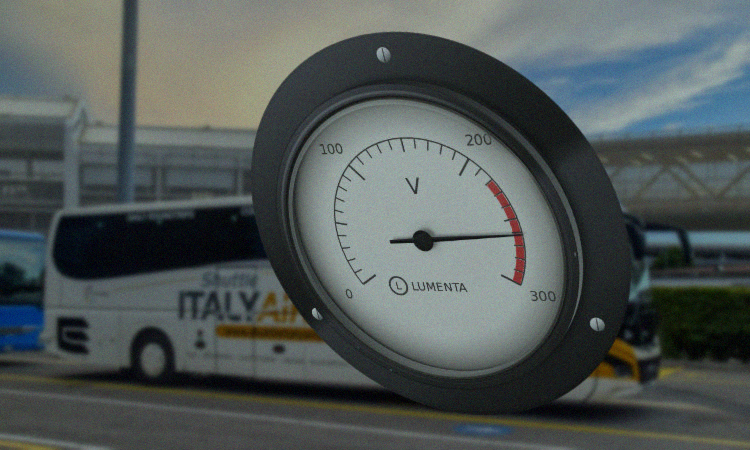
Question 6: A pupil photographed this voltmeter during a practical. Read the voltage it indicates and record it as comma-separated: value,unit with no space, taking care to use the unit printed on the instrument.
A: 260,V
